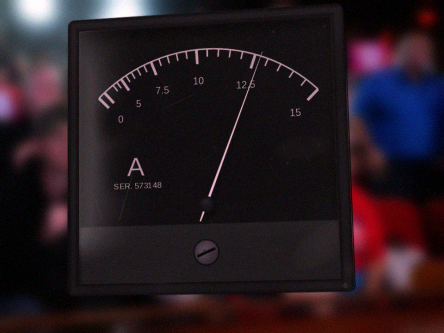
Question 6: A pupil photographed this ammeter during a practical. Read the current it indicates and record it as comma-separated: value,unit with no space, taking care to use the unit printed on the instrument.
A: 12.75,A
